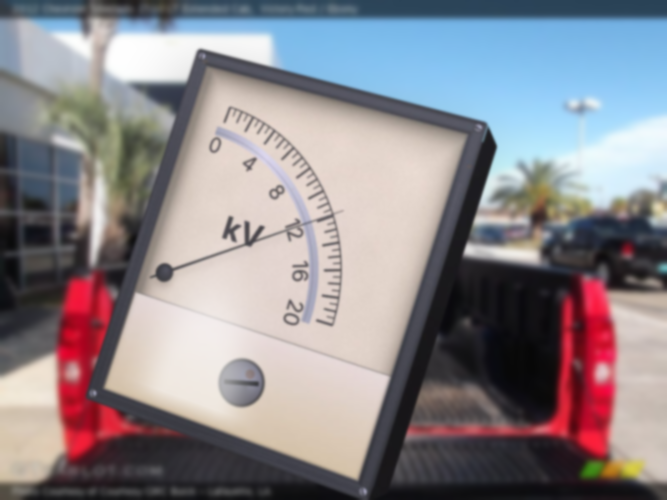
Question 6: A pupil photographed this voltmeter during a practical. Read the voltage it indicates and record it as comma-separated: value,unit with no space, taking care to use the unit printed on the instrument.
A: 12,kV
